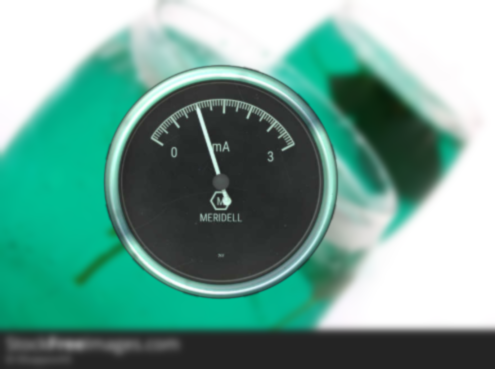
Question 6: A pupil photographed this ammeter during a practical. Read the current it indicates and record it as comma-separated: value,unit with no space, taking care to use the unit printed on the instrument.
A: 1,mA
